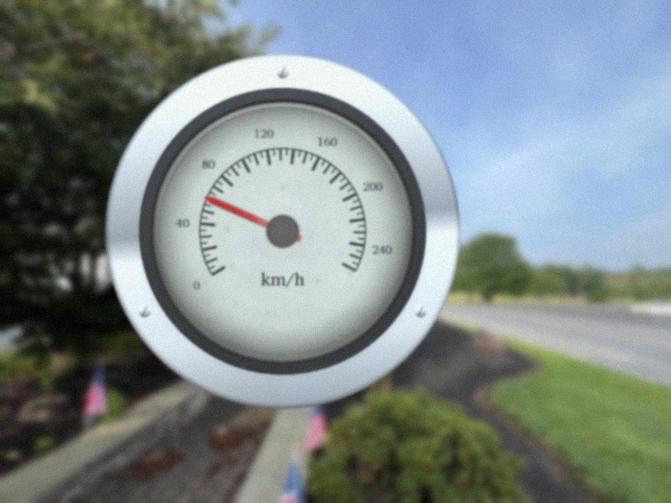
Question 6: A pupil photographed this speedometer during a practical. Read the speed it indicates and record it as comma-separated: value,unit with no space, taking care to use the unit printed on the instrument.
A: 60,km/h
